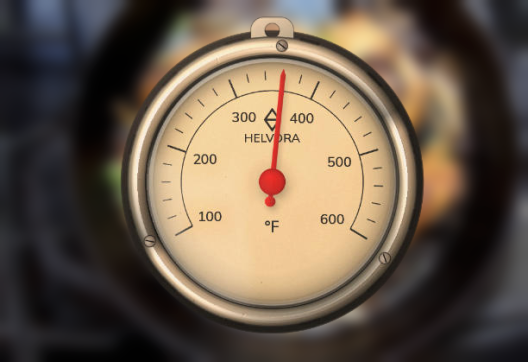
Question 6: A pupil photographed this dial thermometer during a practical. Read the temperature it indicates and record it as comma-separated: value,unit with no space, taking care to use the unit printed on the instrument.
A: 360,°F
